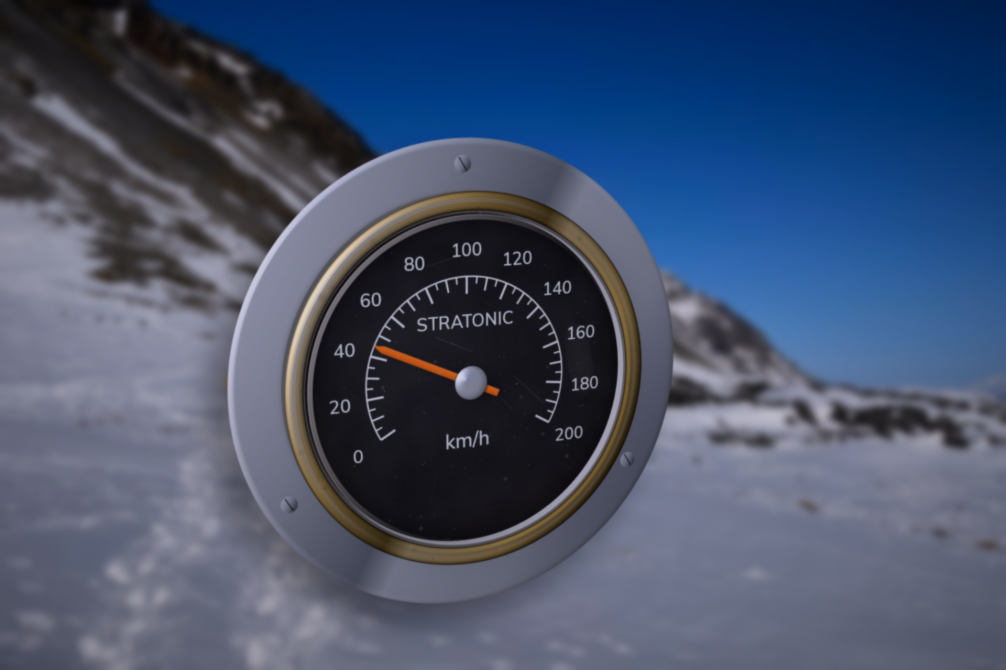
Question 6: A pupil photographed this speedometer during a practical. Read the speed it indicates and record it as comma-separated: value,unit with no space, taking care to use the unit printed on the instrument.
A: 45,km/h
